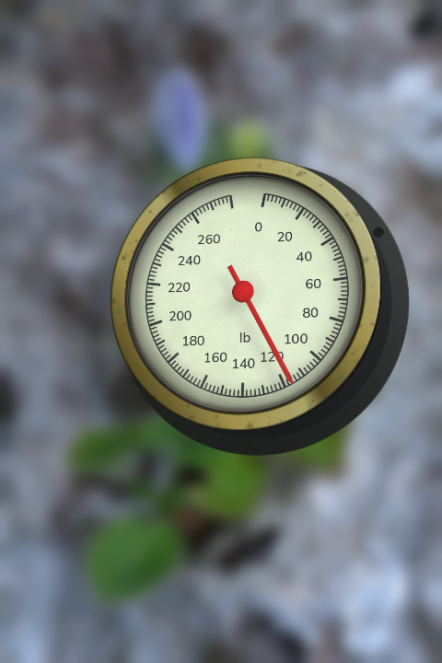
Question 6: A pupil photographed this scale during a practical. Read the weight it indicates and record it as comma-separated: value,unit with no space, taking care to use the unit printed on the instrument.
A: 116,lb
